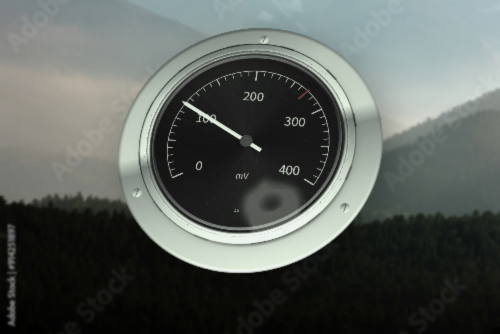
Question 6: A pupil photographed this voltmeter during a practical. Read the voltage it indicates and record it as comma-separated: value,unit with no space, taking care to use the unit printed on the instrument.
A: 100,mV
